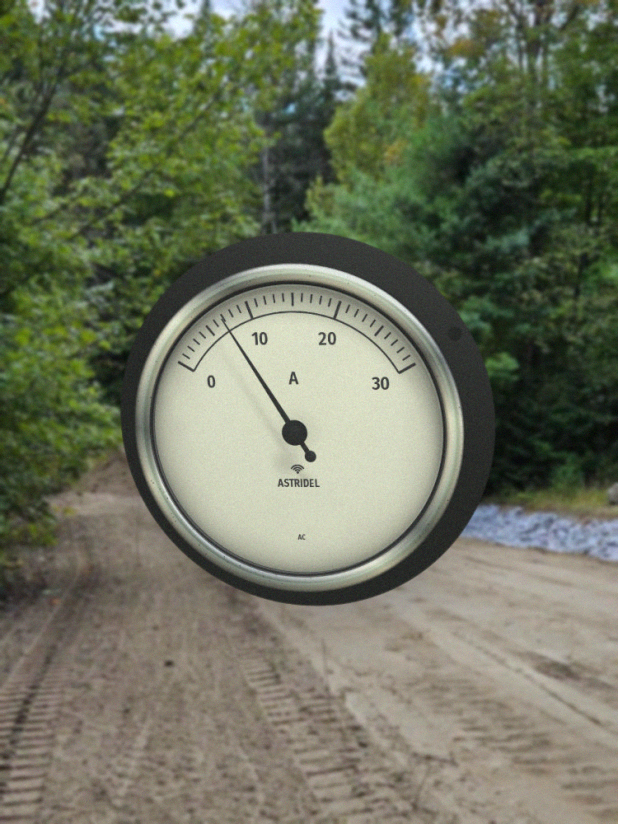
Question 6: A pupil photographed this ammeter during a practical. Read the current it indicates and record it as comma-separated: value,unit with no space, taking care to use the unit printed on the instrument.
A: 7,A
